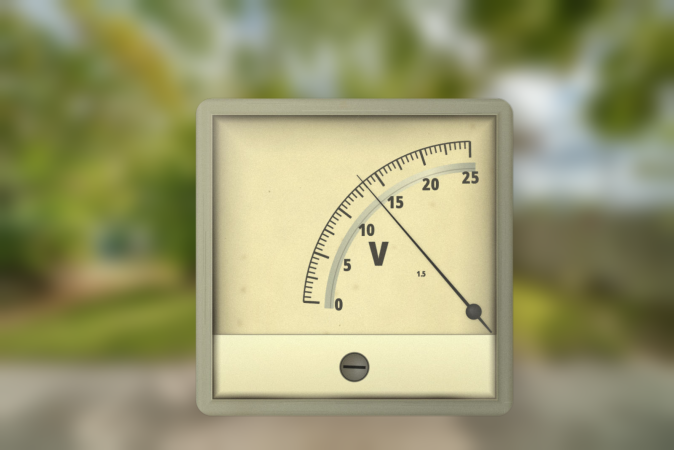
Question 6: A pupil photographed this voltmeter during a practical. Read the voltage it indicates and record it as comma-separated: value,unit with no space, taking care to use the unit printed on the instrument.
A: 13.5,V
